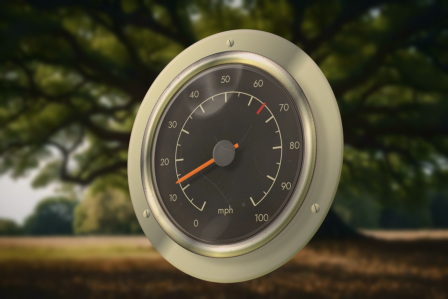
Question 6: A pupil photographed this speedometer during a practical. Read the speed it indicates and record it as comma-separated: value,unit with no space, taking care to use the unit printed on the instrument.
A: 12.5,mph
